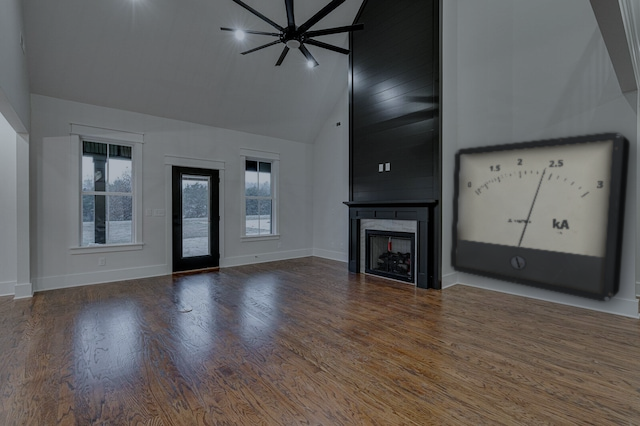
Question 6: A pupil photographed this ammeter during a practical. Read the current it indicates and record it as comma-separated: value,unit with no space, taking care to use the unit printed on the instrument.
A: 2.4,kA
